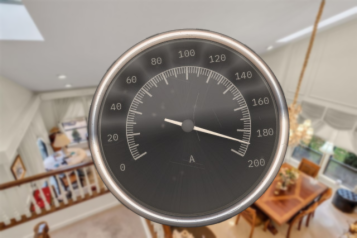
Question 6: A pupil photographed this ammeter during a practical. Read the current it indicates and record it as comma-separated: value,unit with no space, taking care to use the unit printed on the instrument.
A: 190,A
